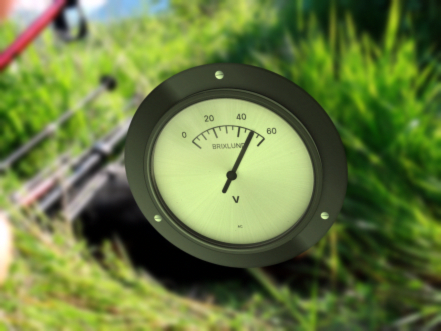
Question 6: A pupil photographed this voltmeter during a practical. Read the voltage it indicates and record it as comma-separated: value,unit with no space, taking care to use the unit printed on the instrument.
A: 50,V
